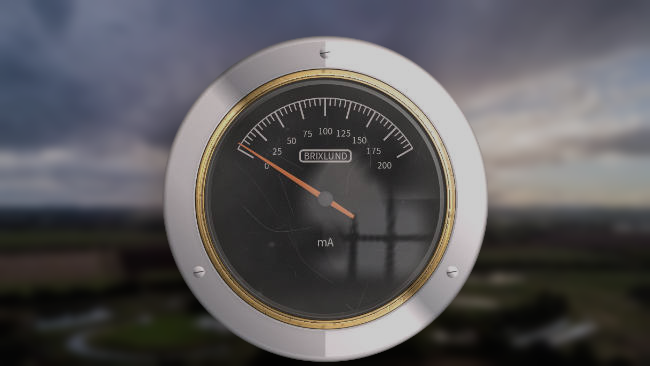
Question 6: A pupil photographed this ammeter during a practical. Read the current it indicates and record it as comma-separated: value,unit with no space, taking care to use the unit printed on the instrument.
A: 5,mA
